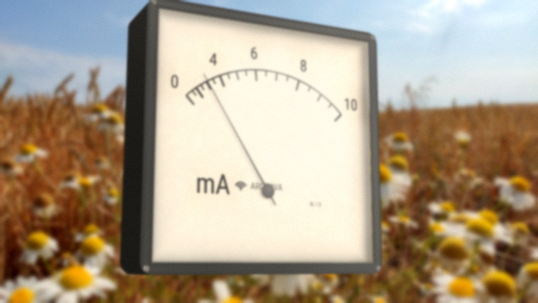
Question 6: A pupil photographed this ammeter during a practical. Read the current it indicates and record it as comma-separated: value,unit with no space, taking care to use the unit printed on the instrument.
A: 3,mA
